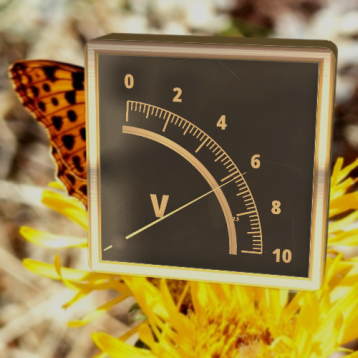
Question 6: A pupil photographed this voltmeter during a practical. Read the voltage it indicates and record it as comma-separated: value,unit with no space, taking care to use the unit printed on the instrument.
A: 6.2,V
